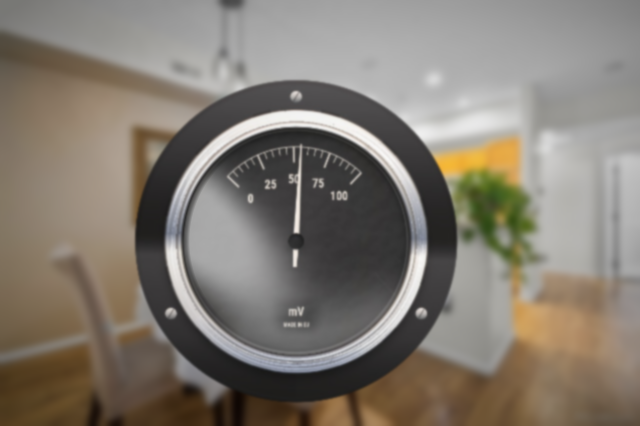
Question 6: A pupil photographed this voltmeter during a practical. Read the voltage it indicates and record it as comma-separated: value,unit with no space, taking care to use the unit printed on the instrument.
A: 55,mV
